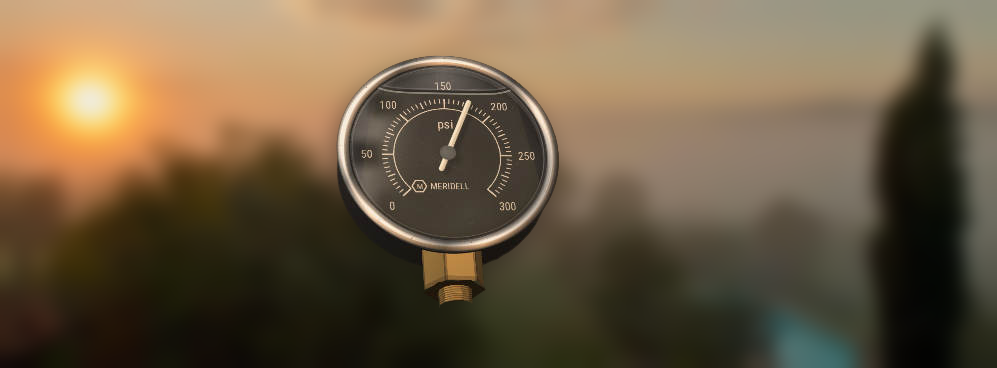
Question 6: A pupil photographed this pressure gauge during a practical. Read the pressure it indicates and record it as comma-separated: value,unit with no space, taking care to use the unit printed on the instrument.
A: 175,psi
